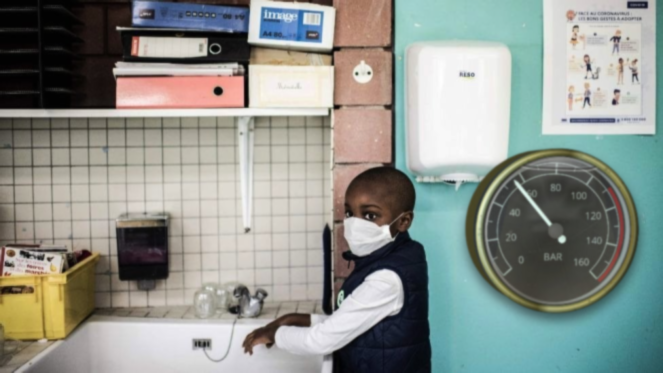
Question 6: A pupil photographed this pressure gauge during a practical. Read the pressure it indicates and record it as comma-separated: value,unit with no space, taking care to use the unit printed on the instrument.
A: 55,bar
